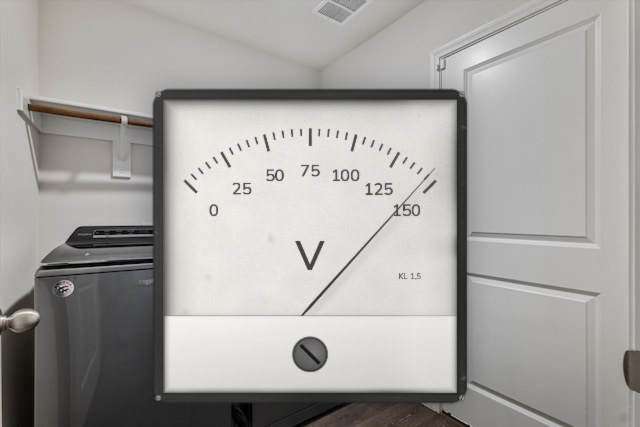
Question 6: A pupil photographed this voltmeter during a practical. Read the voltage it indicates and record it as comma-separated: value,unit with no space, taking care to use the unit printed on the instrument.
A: 145,V
